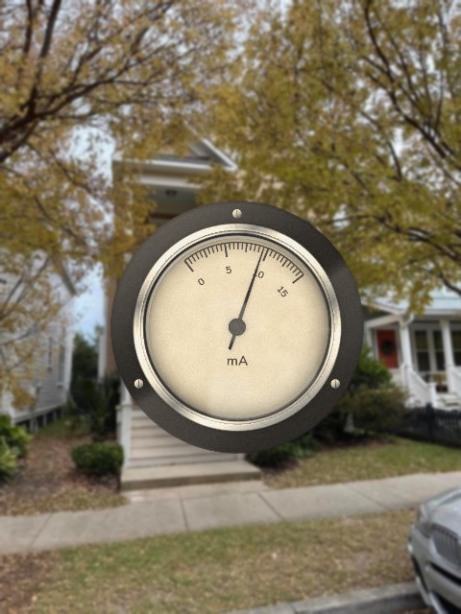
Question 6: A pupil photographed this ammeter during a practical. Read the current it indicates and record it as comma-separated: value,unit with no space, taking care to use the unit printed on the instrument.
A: 9.5,mA
